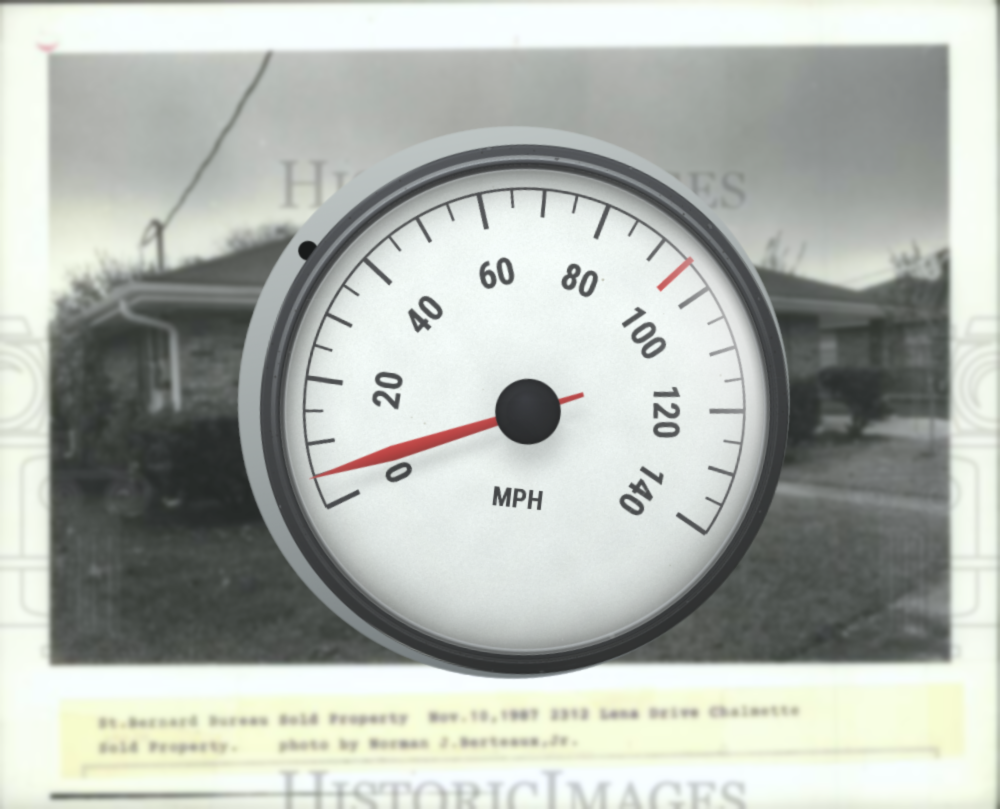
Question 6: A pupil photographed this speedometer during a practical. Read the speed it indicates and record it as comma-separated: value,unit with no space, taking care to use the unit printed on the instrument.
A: 5,mph
